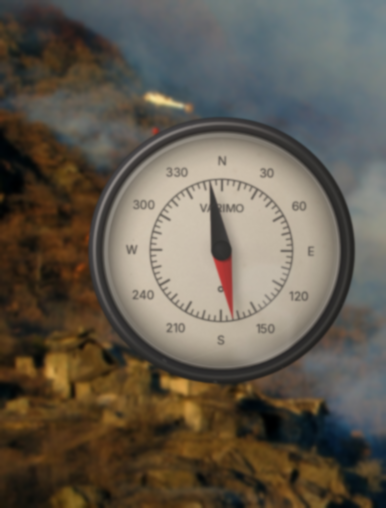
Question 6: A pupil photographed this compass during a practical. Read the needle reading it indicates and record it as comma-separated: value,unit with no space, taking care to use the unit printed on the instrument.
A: 170,°
